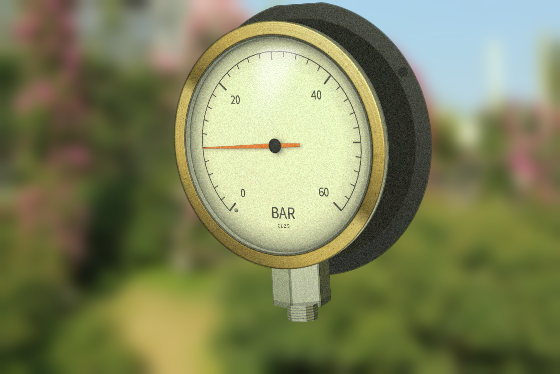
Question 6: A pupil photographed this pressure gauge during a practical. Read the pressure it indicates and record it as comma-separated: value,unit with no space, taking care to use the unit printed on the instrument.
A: 10,bar
